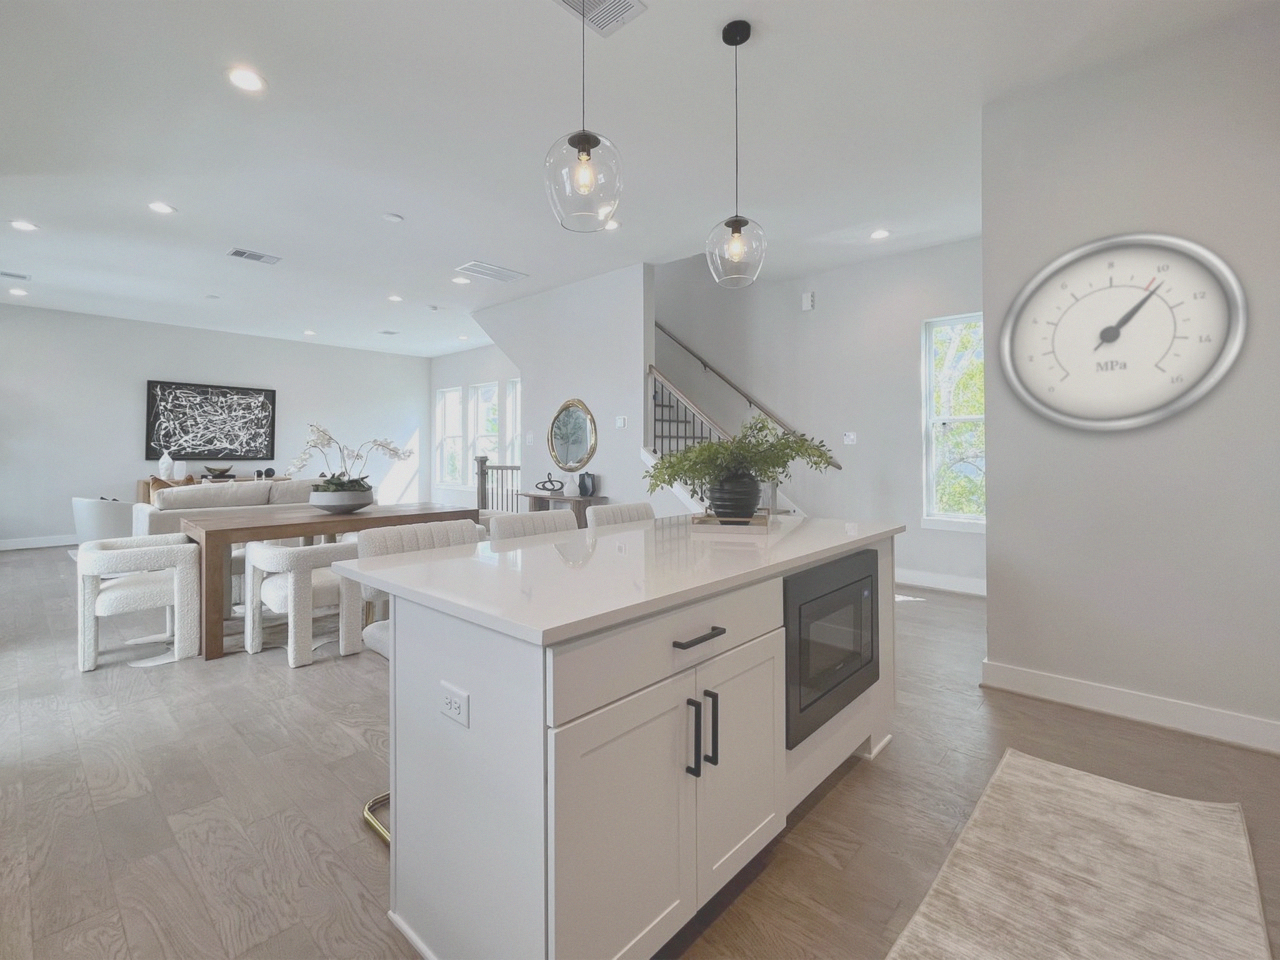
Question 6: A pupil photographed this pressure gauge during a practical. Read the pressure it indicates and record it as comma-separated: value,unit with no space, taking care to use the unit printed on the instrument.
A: 10.5,MPa
